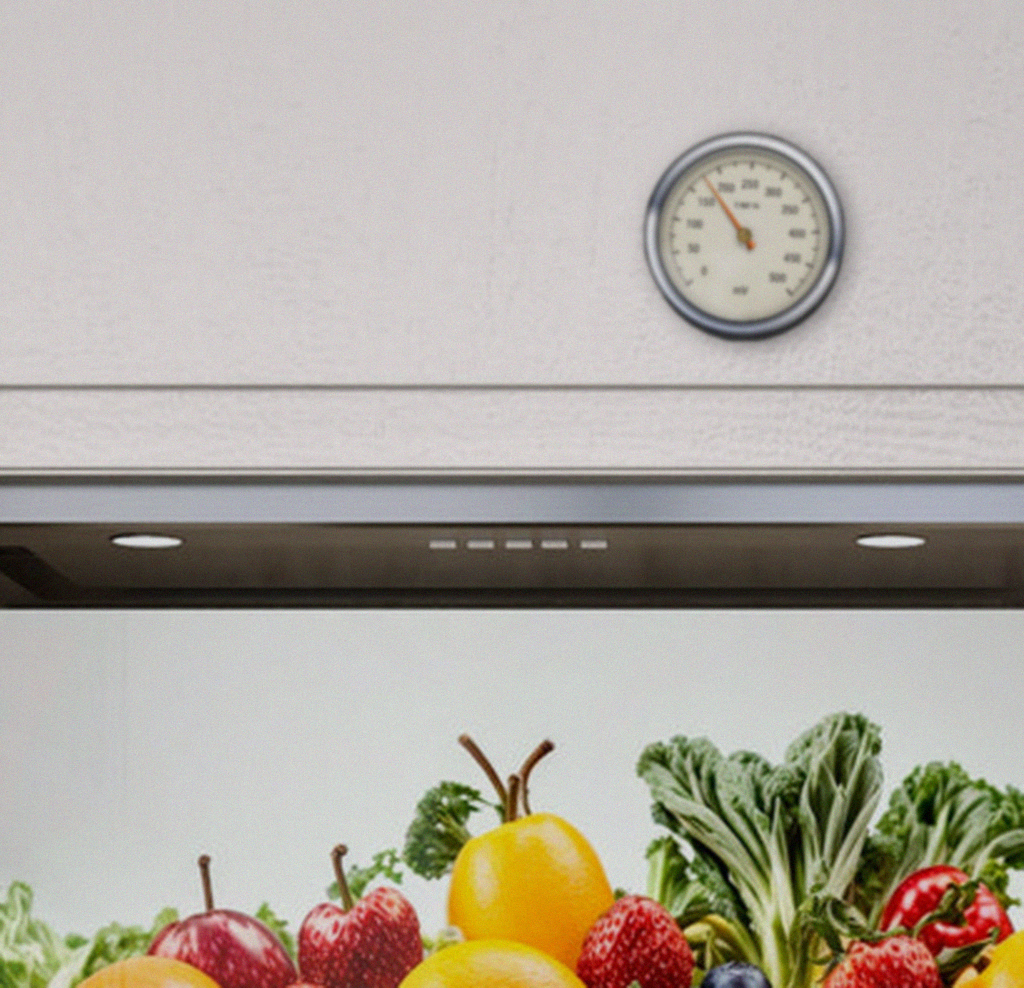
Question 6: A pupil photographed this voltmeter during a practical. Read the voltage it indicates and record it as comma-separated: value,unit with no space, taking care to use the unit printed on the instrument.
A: 175,mV
